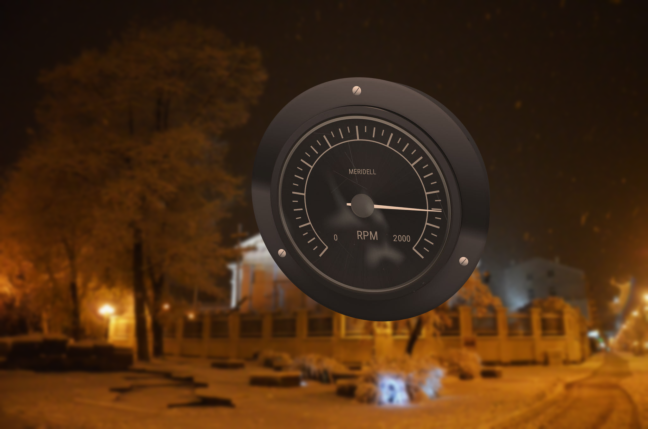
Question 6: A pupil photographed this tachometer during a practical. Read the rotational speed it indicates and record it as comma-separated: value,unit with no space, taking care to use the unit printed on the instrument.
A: 1700,rpm
